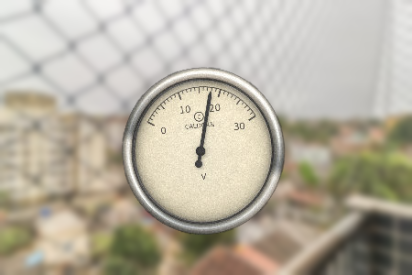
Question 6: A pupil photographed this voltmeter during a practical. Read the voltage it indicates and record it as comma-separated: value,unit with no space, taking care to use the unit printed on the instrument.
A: 18,V
